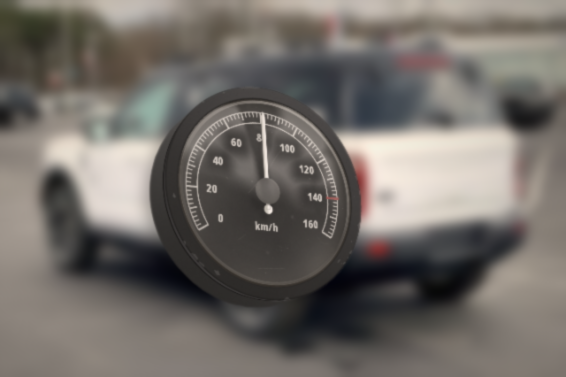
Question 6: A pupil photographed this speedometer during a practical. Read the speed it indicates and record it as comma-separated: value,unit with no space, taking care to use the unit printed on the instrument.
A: 80,km/h
